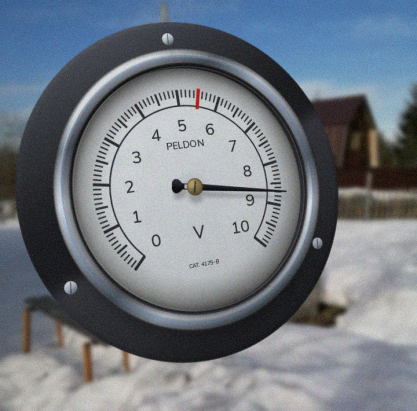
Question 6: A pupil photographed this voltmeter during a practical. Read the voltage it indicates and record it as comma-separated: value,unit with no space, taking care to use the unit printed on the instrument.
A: 8.7,V
